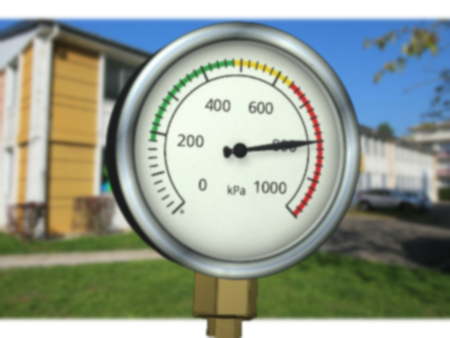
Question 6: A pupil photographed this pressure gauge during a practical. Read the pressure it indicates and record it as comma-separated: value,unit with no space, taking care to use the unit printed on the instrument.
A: 800,kPa
